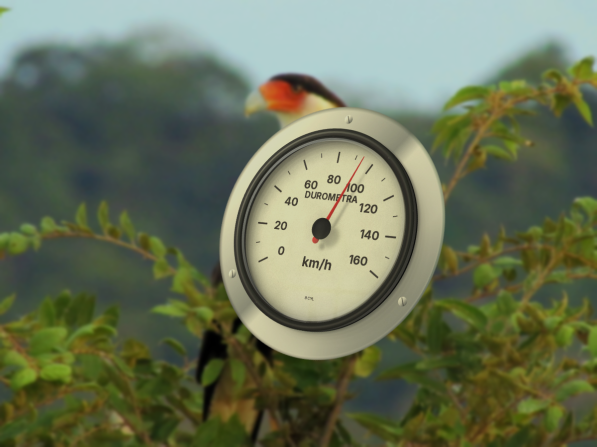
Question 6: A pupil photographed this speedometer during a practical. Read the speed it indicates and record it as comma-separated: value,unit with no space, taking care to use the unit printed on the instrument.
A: 95,km/h
